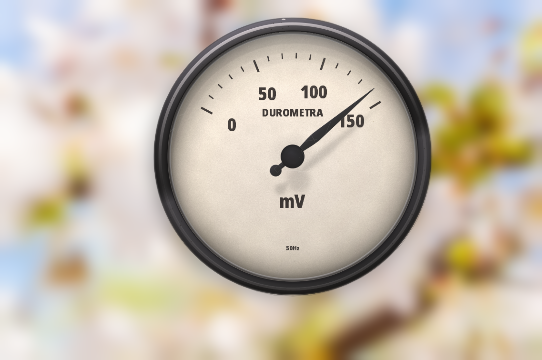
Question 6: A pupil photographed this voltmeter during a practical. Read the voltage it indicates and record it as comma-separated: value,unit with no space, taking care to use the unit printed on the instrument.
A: 140,mV
